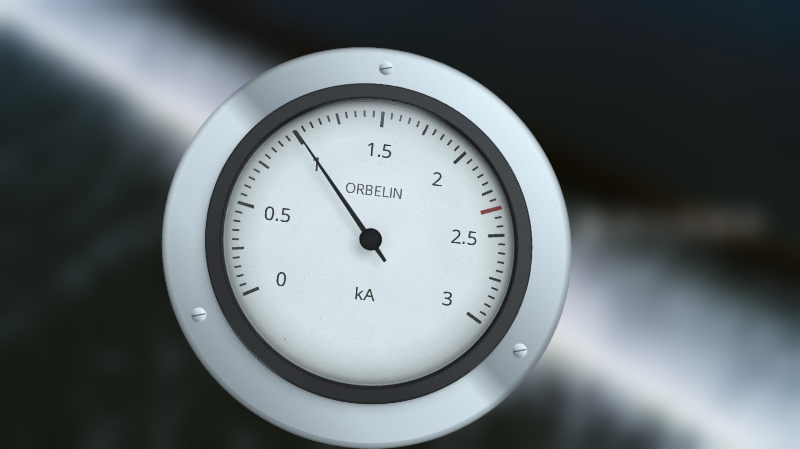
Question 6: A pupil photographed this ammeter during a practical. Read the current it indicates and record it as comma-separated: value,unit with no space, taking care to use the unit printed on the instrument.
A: 1,kA
